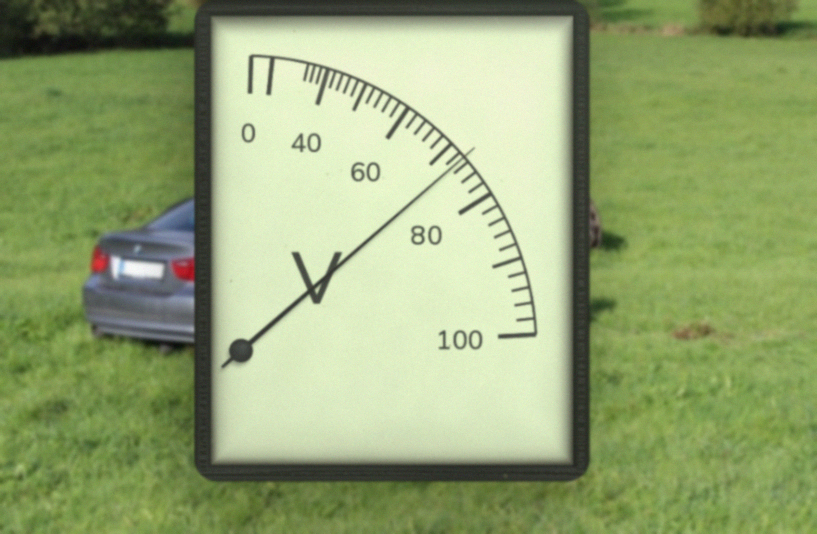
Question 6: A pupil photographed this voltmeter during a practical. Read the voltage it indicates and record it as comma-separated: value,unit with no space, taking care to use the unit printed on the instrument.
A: 73,V
